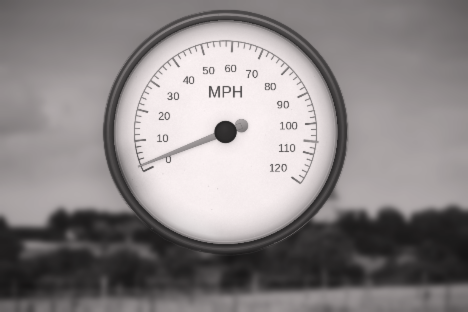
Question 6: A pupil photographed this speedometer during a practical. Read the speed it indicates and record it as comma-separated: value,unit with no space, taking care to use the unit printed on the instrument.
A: 2,mph
